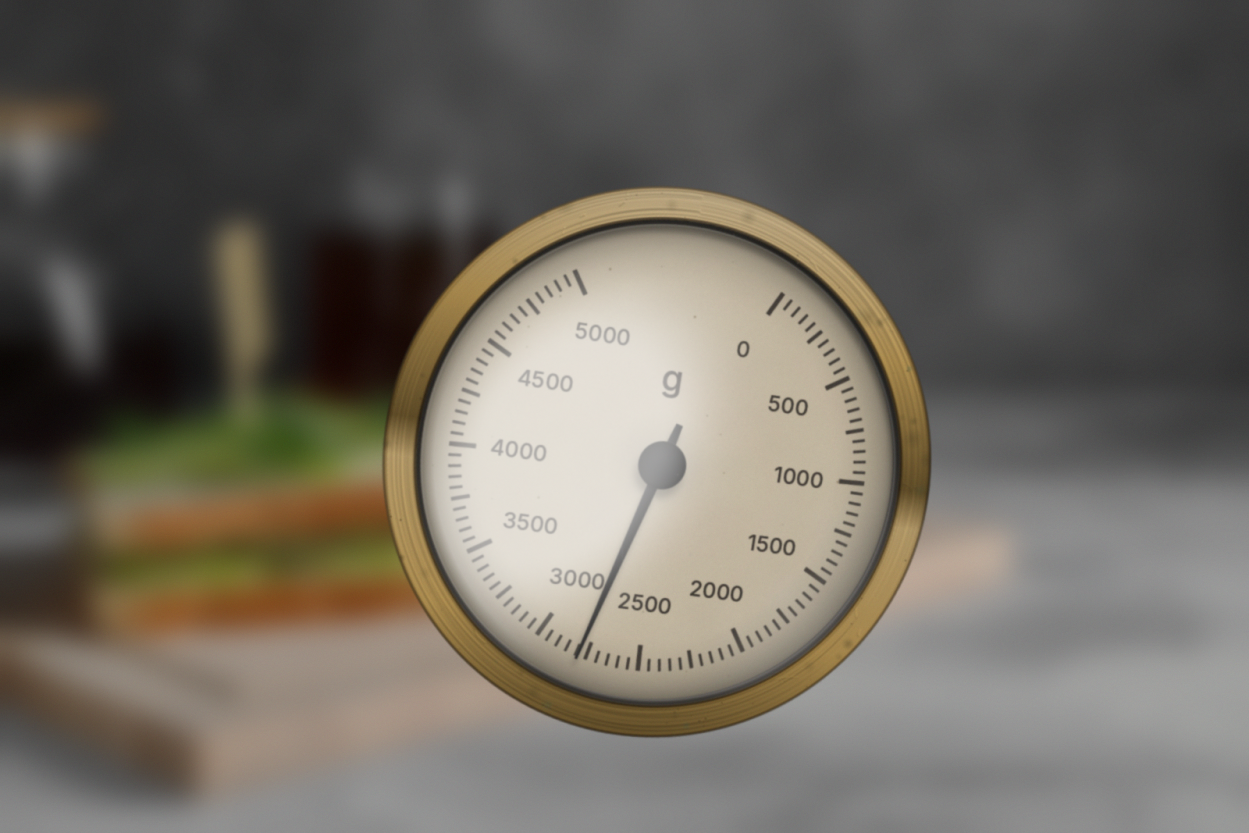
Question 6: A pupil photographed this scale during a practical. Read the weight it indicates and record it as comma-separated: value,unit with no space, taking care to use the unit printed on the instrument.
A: 2800,g
